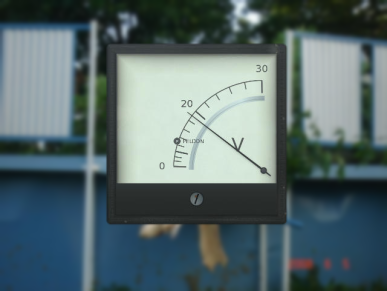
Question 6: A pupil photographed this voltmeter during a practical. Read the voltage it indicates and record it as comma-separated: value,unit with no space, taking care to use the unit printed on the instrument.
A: 19,V
